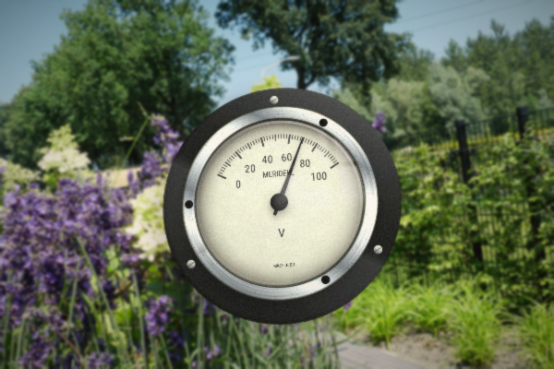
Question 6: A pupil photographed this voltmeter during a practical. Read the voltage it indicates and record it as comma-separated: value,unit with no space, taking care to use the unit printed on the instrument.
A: 70,V
